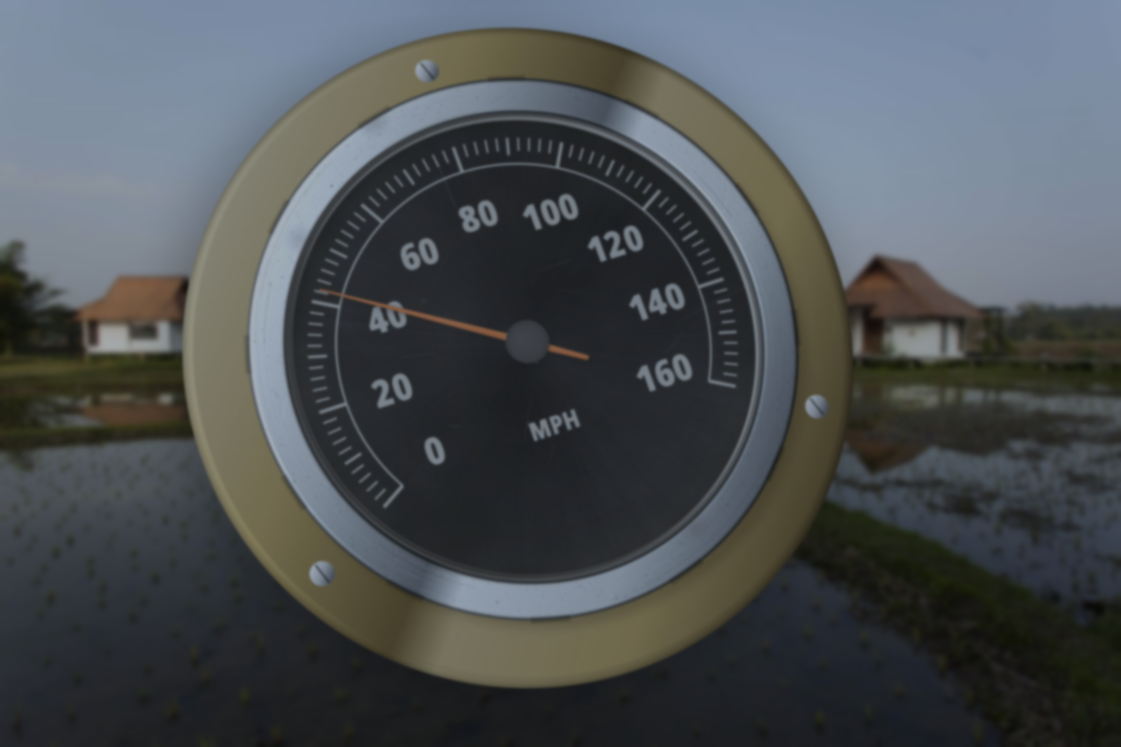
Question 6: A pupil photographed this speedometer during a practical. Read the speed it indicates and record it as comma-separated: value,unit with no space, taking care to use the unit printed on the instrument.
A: 42,mph
